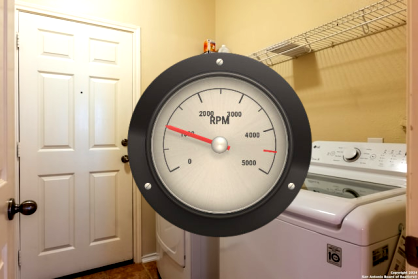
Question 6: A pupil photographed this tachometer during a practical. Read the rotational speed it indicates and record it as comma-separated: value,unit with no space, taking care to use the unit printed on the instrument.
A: 1000,rpm
